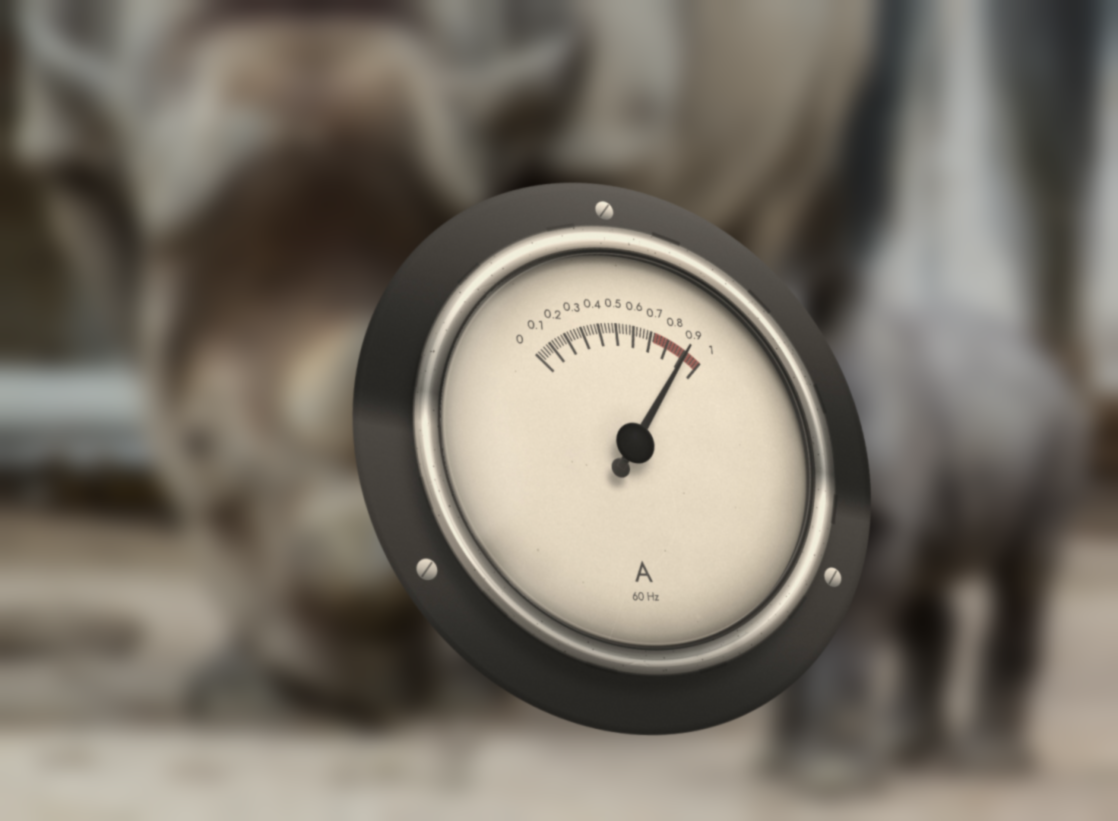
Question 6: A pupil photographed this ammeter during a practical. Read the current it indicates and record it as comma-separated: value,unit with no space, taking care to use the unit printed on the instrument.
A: 0.9,A
